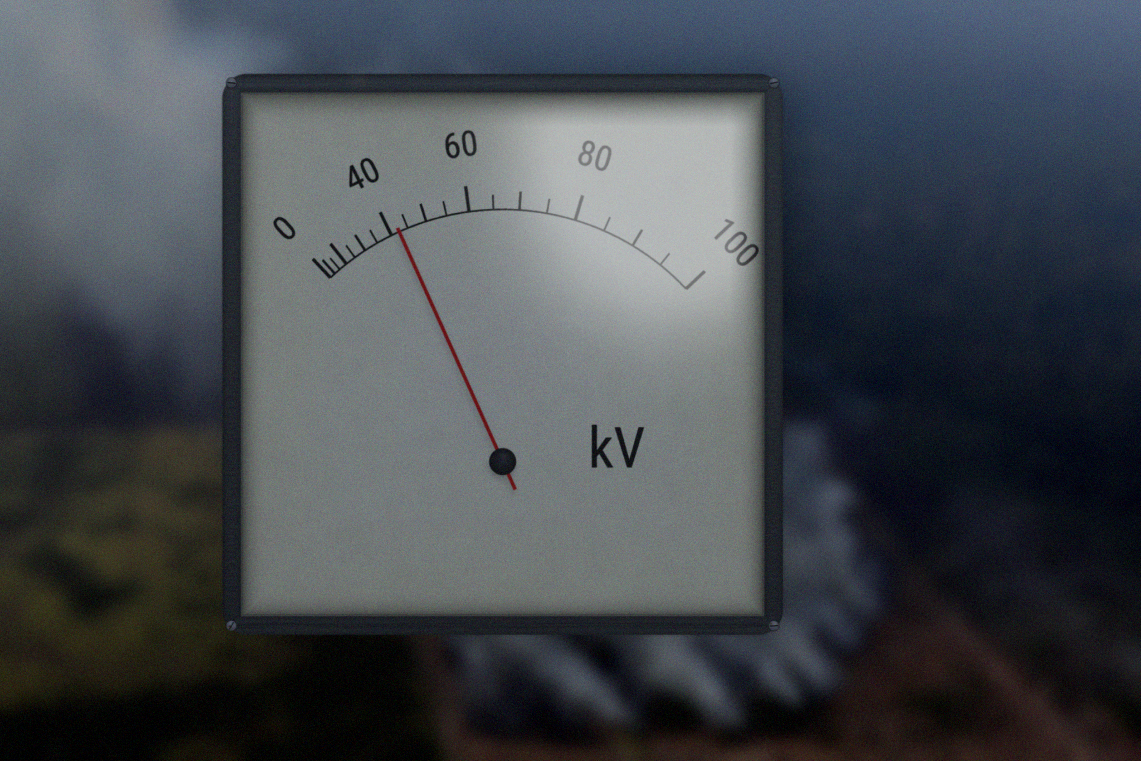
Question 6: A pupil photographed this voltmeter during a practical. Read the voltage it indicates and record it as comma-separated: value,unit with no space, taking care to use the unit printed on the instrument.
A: 42.5,kV
